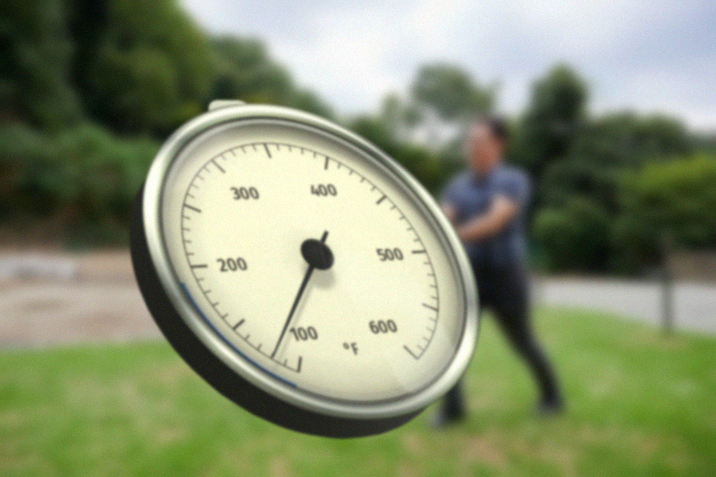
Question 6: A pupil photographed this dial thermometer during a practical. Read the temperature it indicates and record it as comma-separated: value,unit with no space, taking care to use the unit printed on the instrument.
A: 120,°F
